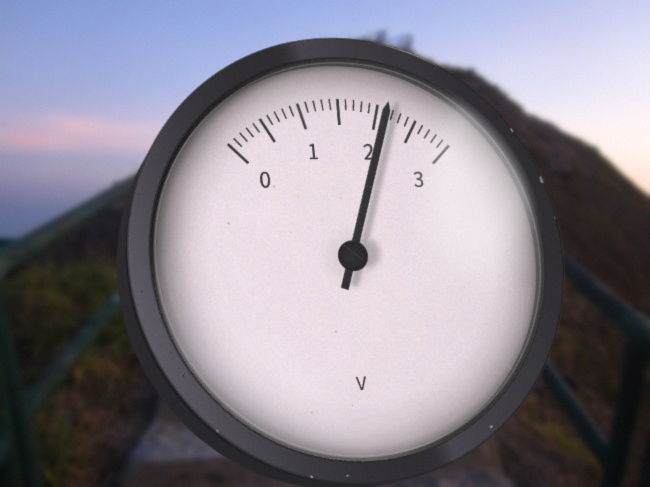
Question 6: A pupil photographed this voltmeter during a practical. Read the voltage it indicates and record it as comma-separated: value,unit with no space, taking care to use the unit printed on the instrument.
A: 2.1,V
